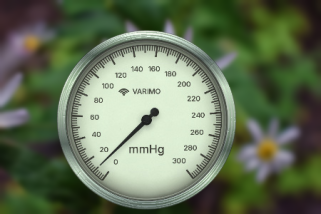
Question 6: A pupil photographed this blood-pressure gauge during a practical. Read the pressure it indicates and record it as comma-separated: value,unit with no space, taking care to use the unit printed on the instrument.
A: 10,mmHg
